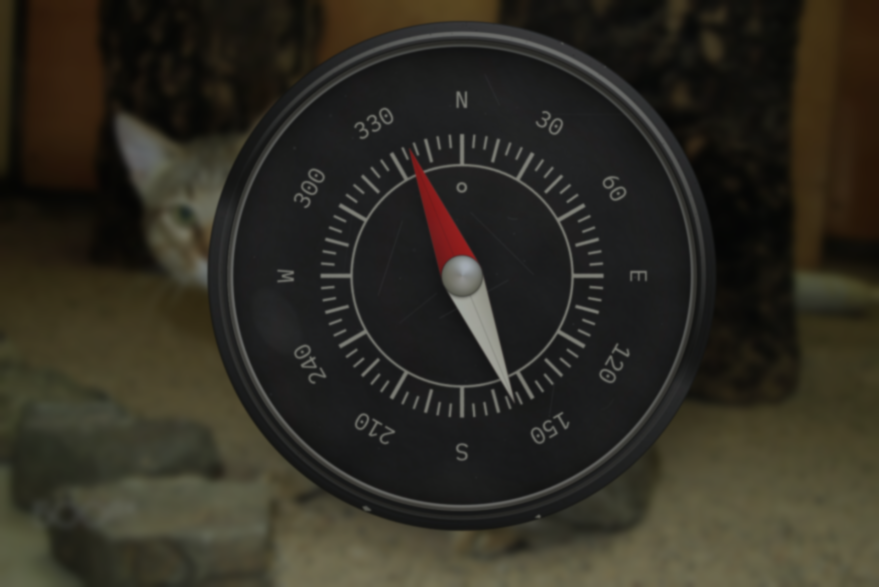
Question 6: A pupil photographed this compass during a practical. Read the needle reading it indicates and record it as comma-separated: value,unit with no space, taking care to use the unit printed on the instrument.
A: 337.5,°
